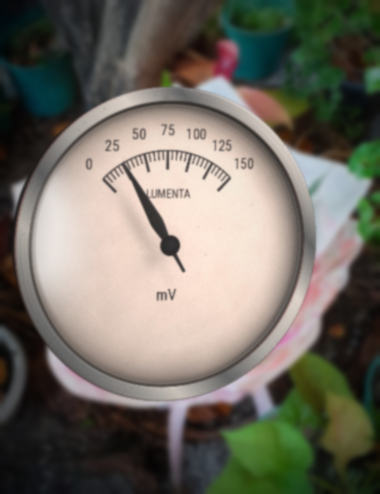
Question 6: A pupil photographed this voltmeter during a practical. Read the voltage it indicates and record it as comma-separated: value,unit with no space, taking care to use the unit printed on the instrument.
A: 25,mV
